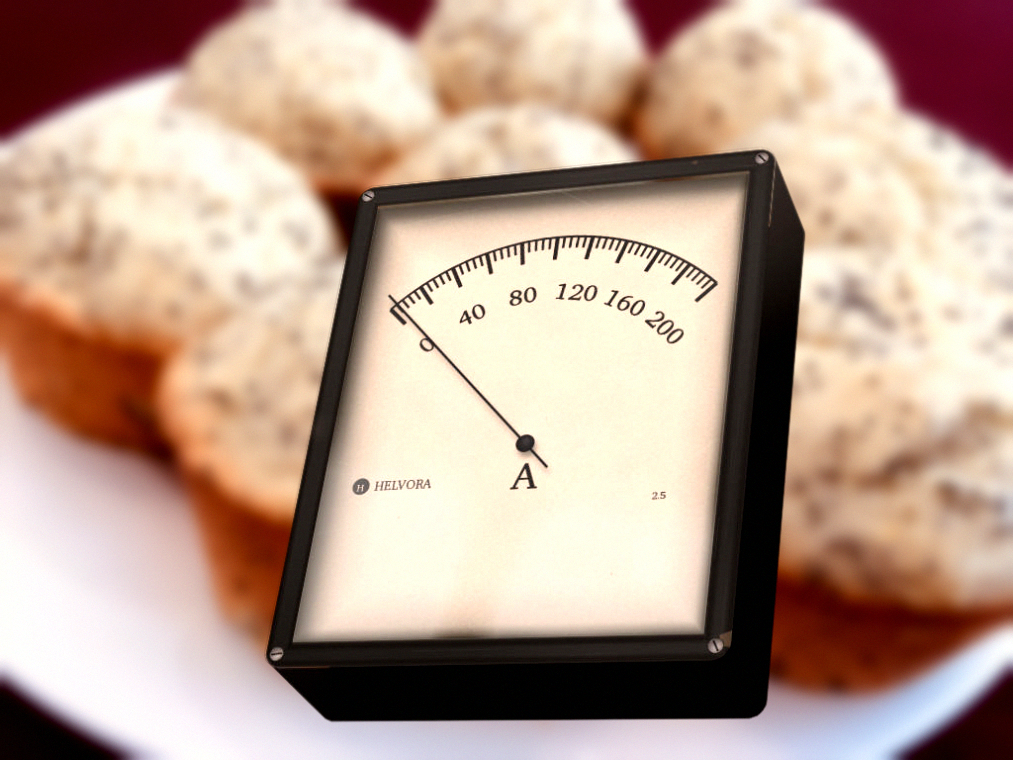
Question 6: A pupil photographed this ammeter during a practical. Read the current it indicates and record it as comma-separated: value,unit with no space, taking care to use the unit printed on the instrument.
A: 4,A
